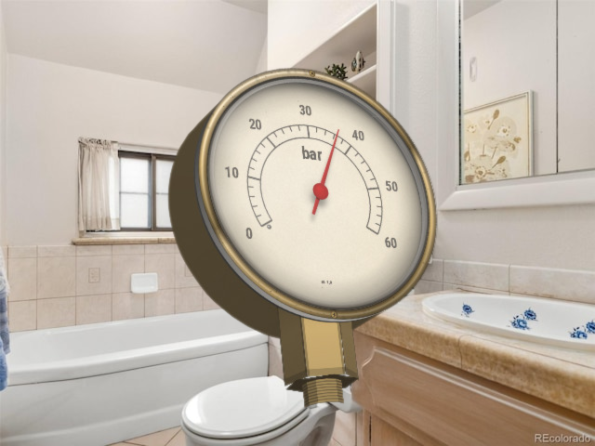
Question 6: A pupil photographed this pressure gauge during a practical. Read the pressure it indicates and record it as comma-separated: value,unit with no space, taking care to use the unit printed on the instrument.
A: 36,bar
